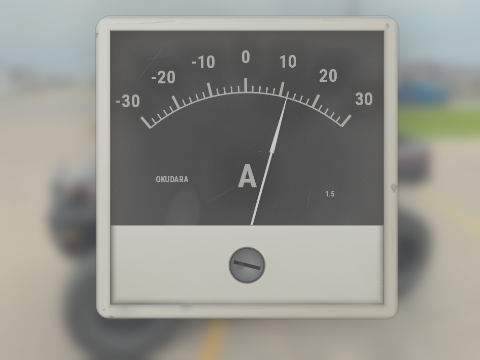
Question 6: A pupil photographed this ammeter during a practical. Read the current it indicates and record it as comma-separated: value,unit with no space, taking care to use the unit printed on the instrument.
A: 12,A
